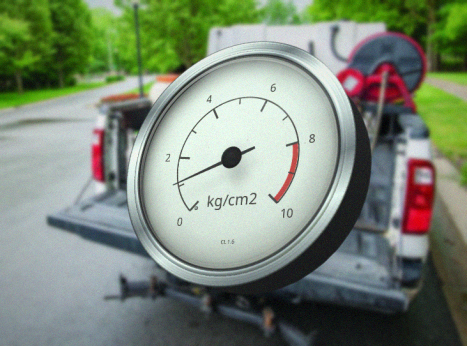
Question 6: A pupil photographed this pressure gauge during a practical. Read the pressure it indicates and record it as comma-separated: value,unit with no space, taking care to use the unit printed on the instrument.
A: 1,kg/cm²
